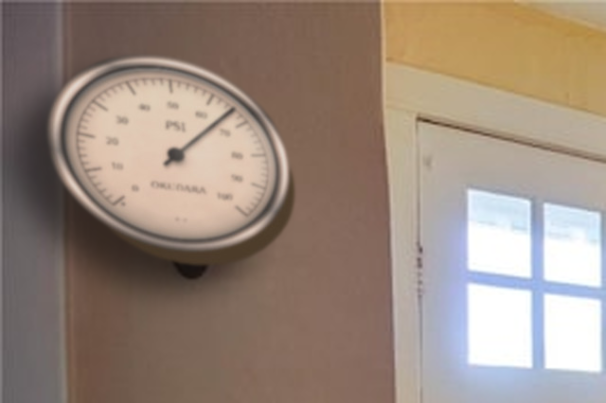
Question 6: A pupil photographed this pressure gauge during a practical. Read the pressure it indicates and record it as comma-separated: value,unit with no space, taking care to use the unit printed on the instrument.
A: 66,psi
